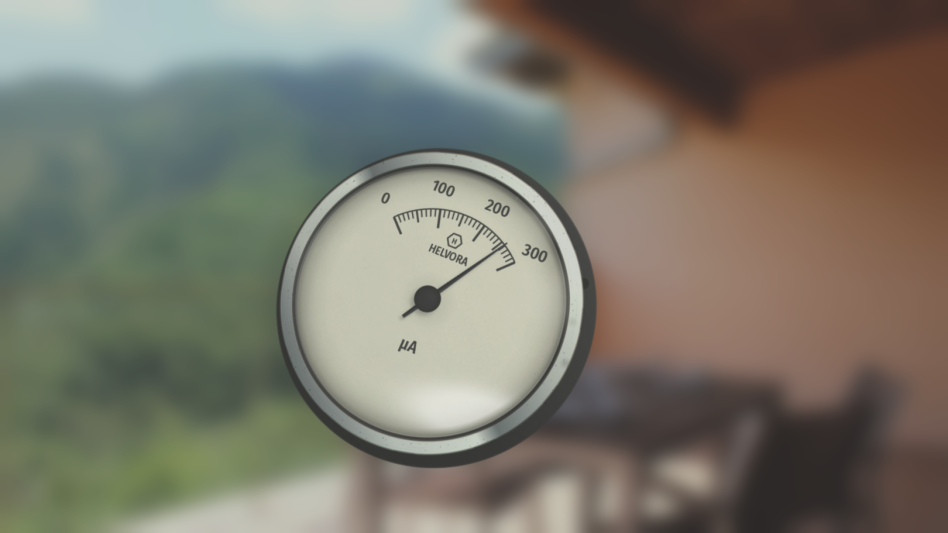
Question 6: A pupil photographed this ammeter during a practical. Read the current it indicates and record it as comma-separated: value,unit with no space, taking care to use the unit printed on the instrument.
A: 260,µA
